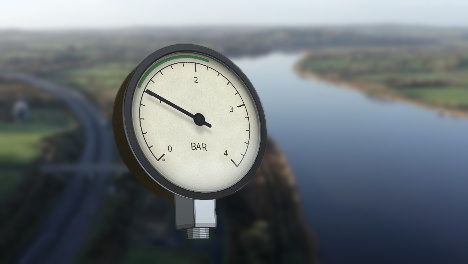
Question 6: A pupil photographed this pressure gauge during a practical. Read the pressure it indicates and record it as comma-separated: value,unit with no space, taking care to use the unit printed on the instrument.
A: 1,bar
